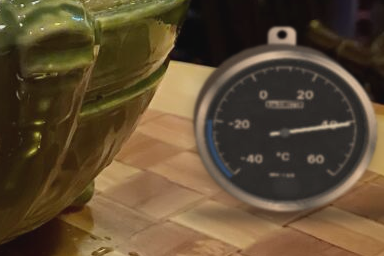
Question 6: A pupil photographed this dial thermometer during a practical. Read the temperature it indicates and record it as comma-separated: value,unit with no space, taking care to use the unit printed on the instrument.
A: 40,°C
